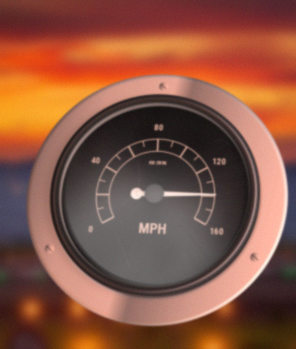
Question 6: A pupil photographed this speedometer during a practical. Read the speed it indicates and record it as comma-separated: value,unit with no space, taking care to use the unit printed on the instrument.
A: 140,mph
